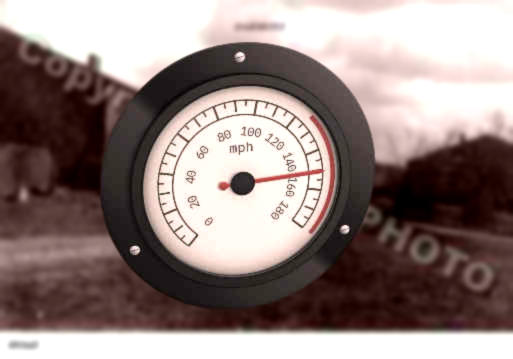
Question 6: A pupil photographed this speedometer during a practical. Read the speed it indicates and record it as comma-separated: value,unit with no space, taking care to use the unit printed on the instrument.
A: 150,mph
